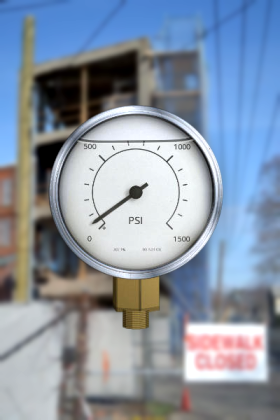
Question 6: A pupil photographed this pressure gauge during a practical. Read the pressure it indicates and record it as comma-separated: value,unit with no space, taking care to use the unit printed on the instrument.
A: 50,psi
